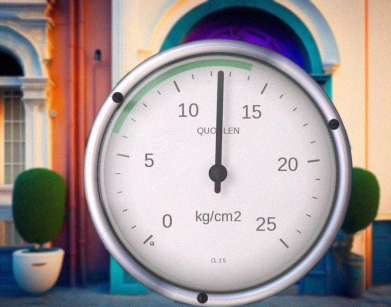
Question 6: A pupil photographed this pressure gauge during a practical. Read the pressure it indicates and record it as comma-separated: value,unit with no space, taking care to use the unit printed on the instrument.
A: 12.5,kg/cm²
